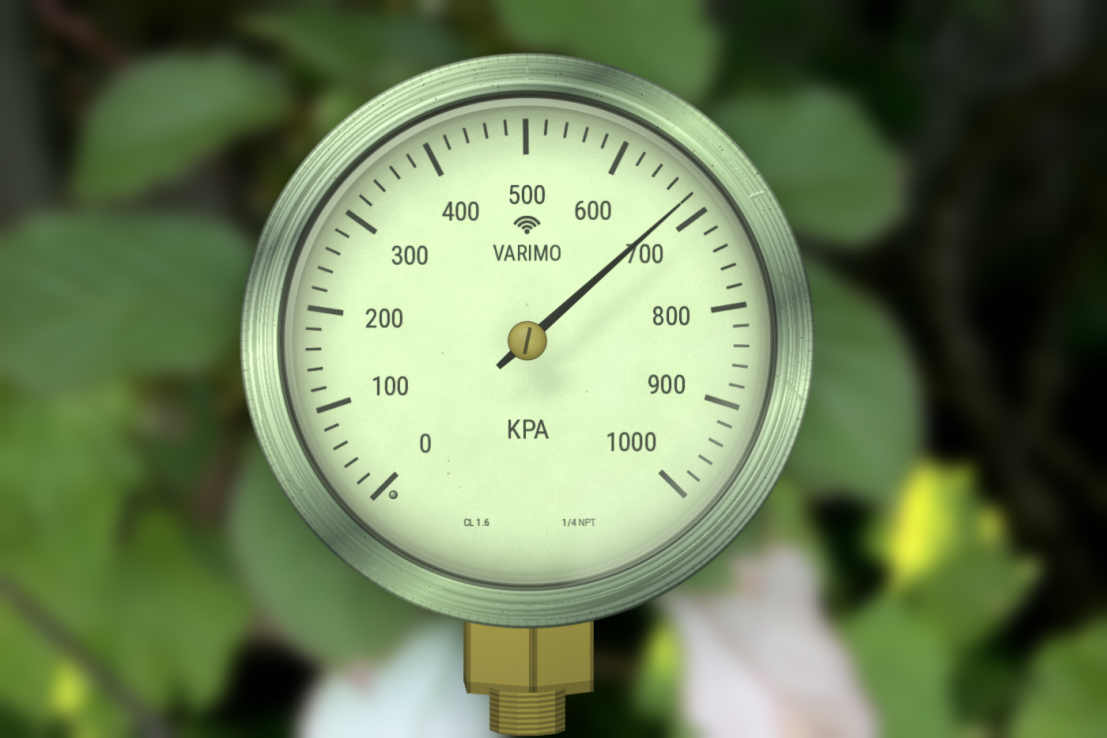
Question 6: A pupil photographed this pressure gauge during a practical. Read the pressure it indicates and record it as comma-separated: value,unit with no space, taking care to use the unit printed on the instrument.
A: 680,kPa
